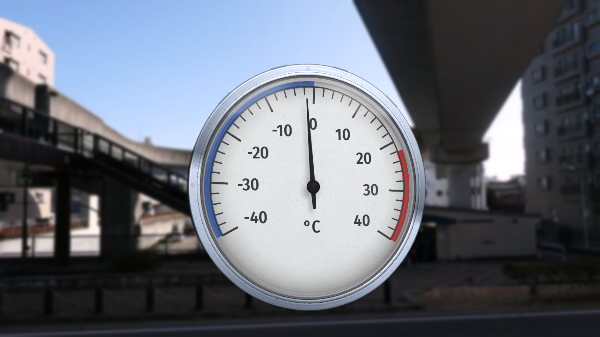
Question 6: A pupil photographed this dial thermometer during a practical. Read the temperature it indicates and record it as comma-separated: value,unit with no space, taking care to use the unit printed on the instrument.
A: -2,°C
